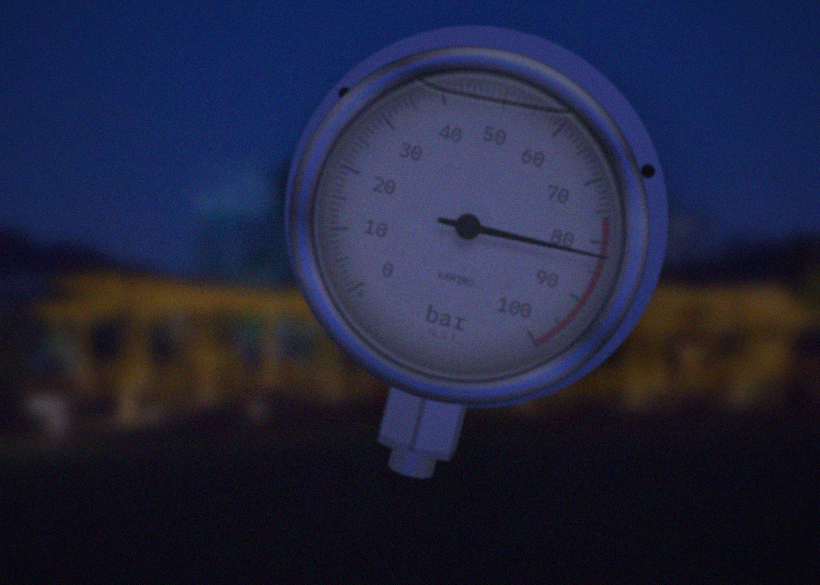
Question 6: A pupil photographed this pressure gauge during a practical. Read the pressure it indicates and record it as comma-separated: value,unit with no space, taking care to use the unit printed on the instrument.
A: 82,bar
